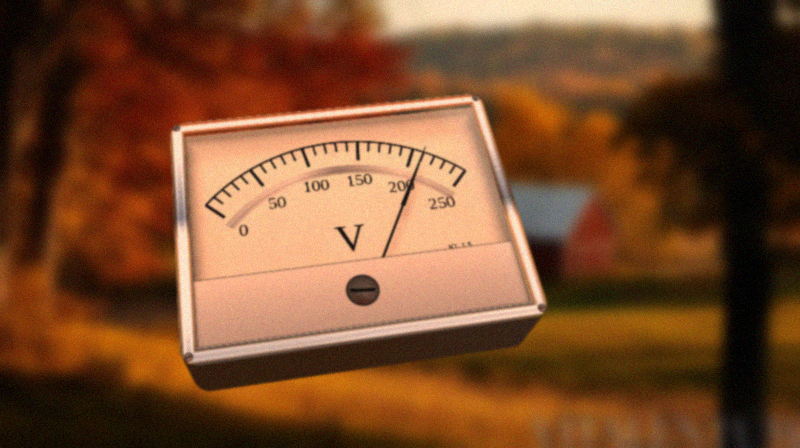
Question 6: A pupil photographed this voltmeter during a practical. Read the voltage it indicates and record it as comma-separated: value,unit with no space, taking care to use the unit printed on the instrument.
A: 210,V
